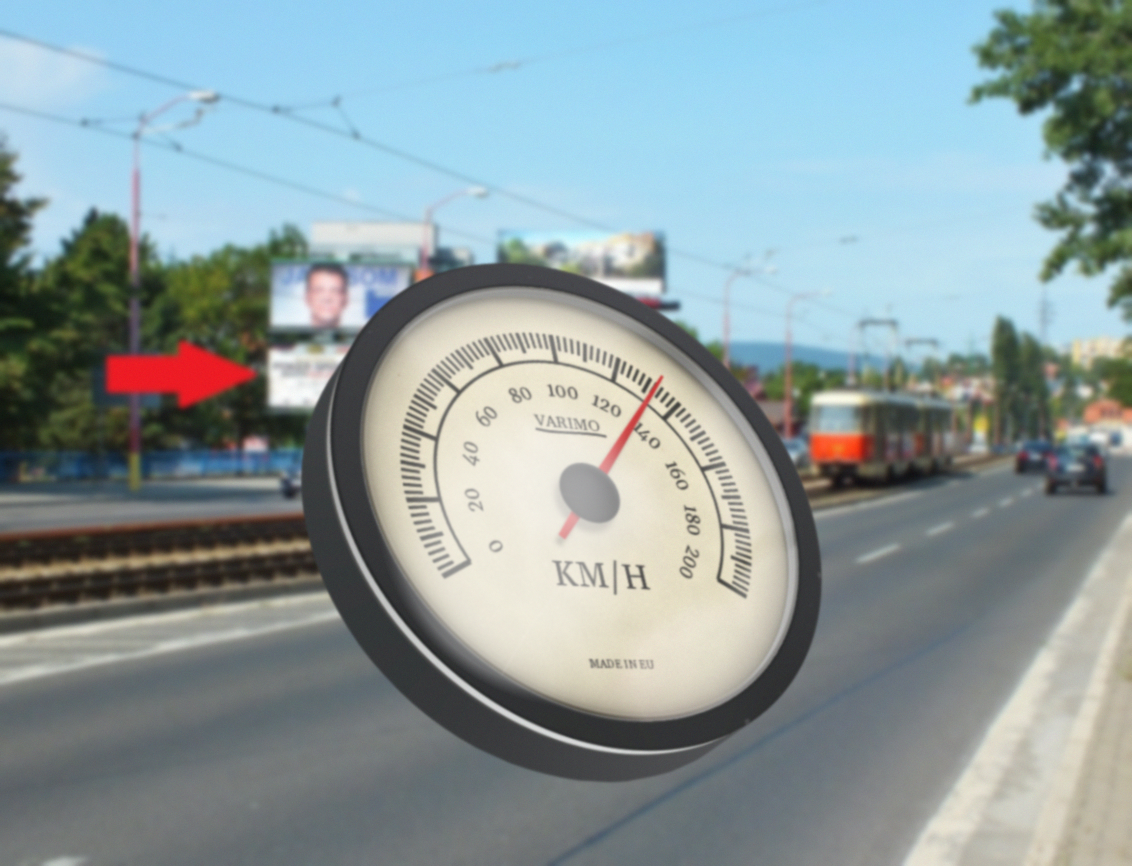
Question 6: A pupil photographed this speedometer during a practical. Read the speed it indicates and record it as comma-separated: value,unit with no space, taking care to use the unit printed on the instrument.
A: 132,km/h
